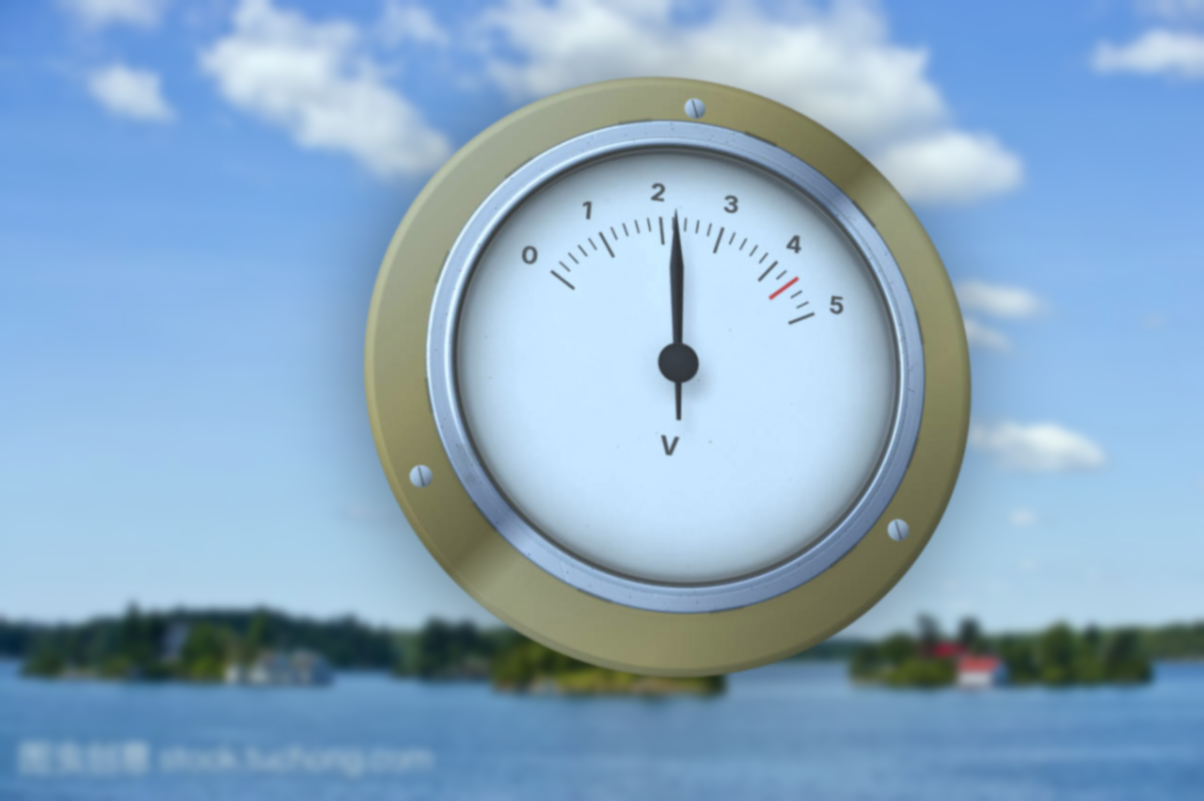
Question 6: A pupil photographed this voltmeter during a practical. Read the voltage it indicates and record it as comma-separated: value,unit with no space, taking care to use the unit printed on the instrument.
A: 2.2,V
